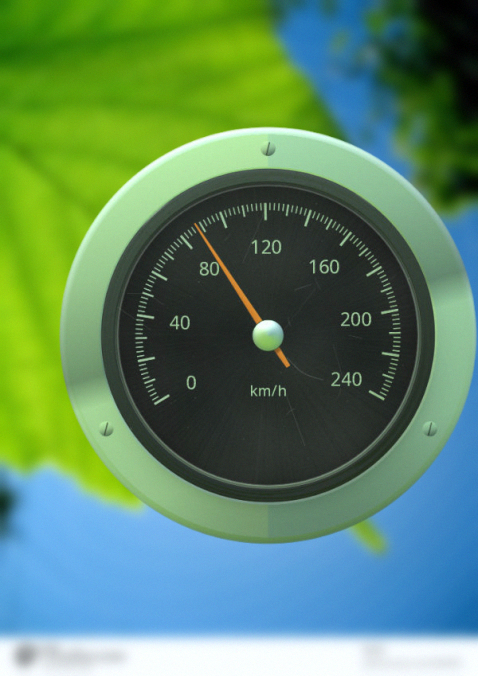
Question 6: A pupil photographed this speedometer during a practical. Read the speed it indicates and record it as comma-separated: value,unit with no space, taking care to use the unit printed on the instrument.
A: 88,km/h
